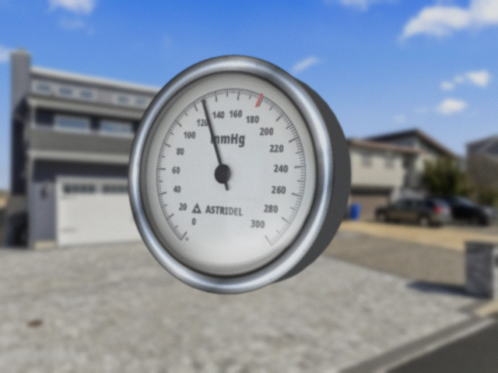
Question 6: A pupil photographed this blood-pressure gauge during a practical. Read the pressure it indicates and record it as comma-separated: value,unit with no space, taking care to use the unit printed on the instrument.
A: 130,mmHg
